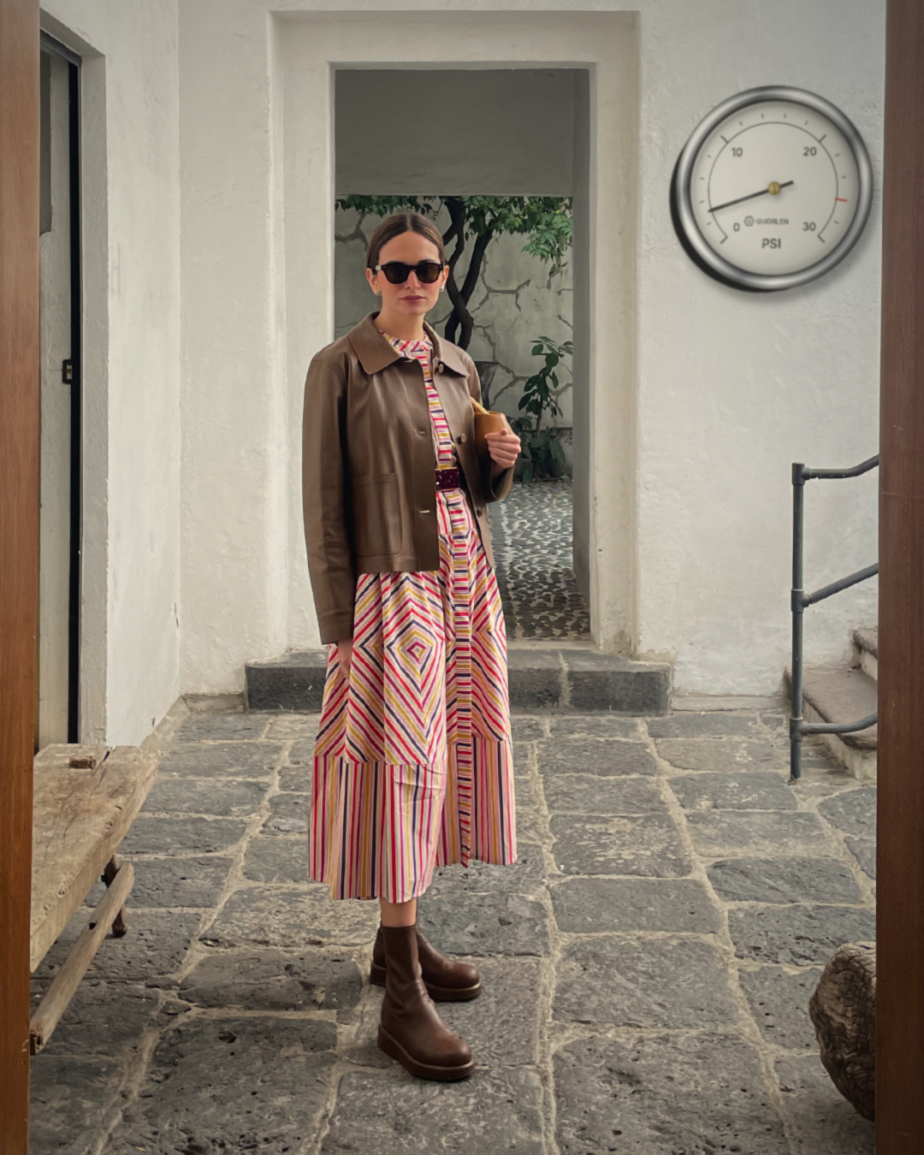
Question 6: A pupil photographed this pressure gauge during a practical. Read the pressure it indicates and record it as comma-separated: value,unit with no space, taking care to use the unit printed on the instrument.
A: 3,psi
